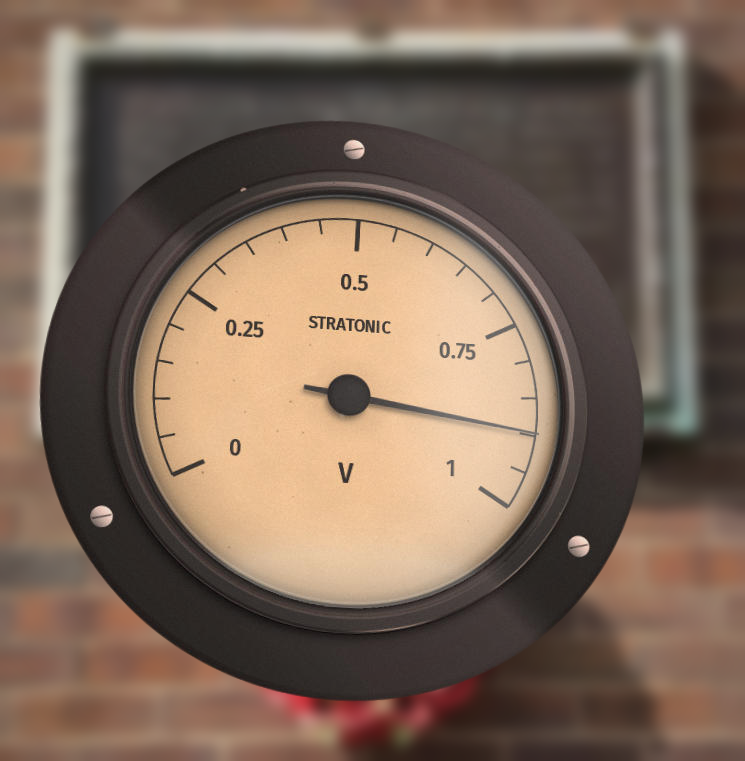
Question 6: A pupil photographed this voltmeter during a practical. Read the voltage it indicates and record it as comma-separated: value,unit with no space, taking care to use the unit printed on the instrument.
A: 0.9,V
